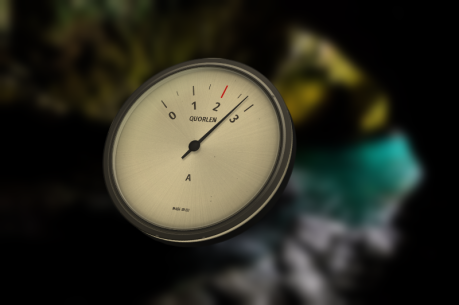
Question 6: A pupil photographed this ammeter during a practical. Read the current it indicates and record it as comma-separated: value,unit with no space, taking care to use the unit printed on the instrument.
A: 2.75,A
